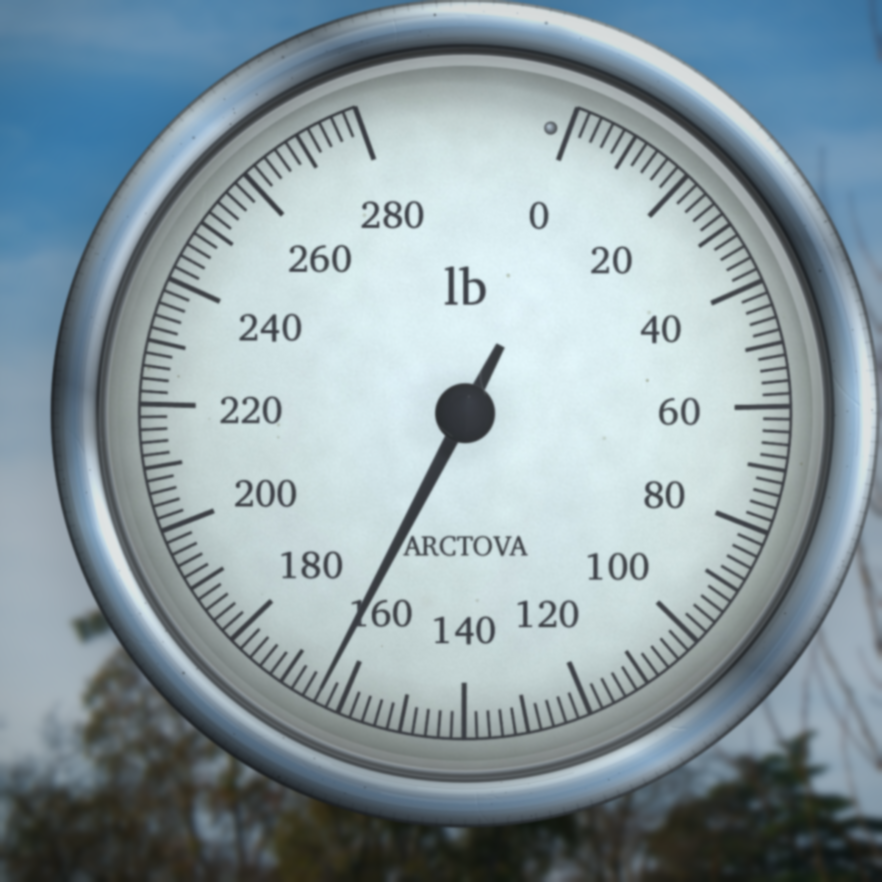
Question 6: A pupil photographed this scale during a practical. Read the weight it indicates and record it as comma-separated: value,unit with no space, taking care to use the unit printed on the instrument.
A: 164,lb
